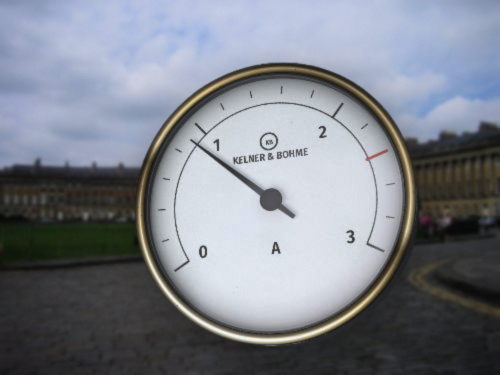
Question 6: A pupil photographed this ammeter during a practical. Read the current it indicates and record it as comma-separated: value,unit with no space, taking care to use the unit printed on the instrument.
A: 0.9,A
